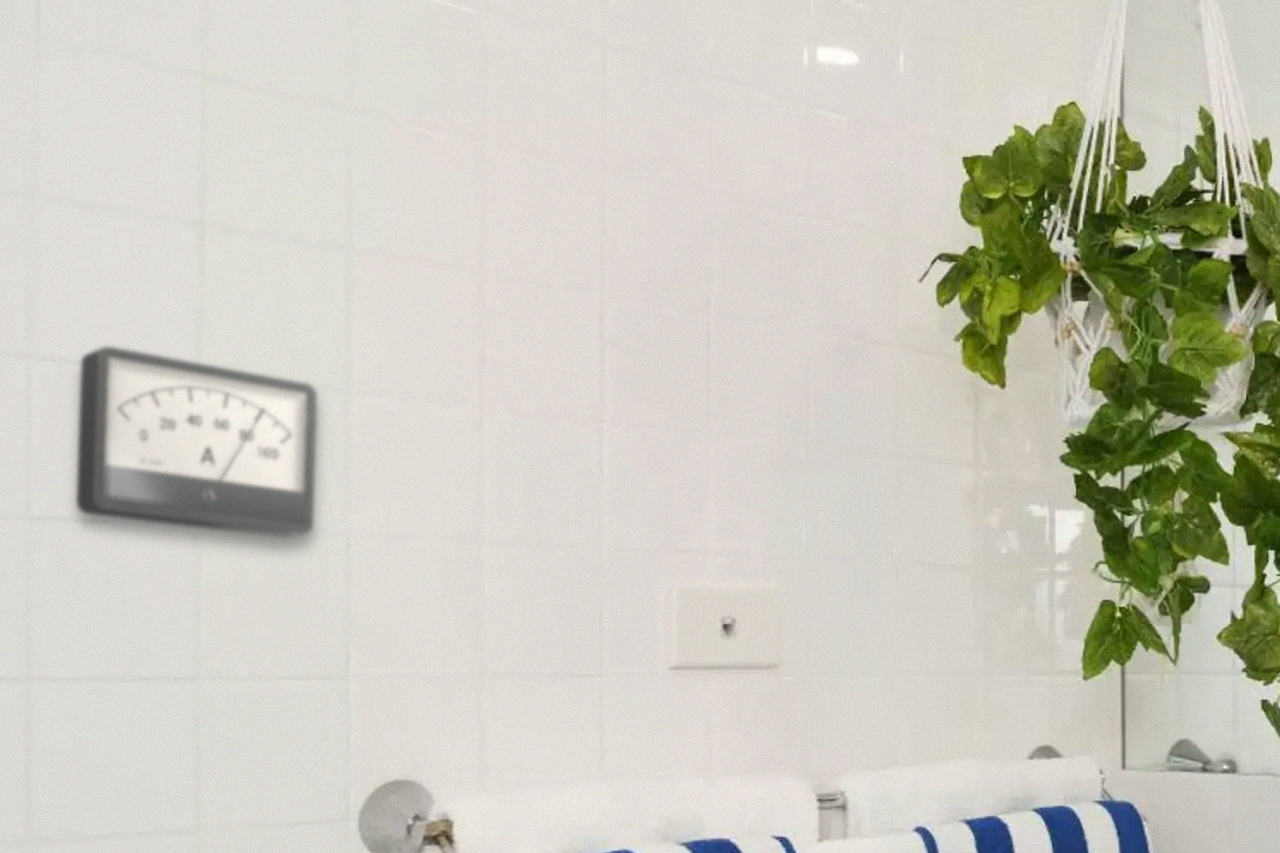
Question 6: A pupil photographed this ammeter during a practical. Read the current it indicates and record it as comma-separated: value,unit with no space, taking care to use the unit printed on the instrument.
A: 80,A
